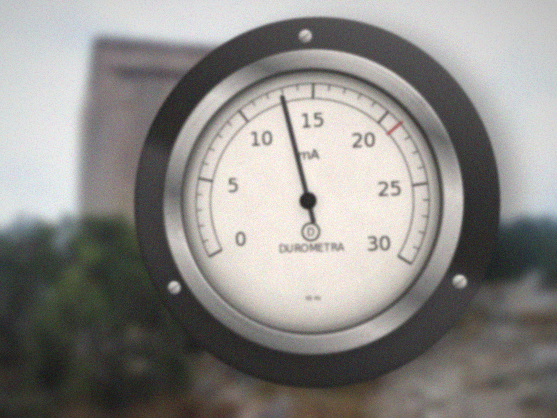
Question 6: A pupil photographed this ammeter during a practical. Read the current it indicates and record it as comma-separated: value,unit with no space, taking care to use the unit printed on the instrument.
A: 13,mA
